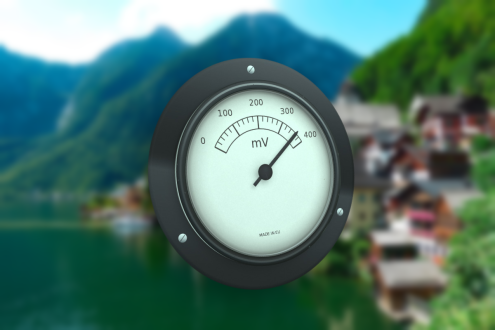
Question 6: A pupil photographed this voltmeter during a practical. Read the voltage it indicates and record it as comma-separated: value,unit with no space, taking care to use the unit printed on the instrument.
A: 360,mV
